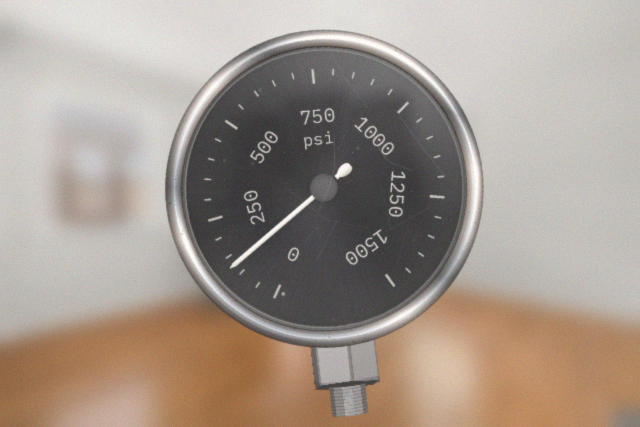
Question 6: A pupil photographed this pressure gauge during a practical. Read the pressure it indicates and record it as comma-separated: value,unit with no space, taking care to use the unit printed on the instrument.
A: 125,psi
